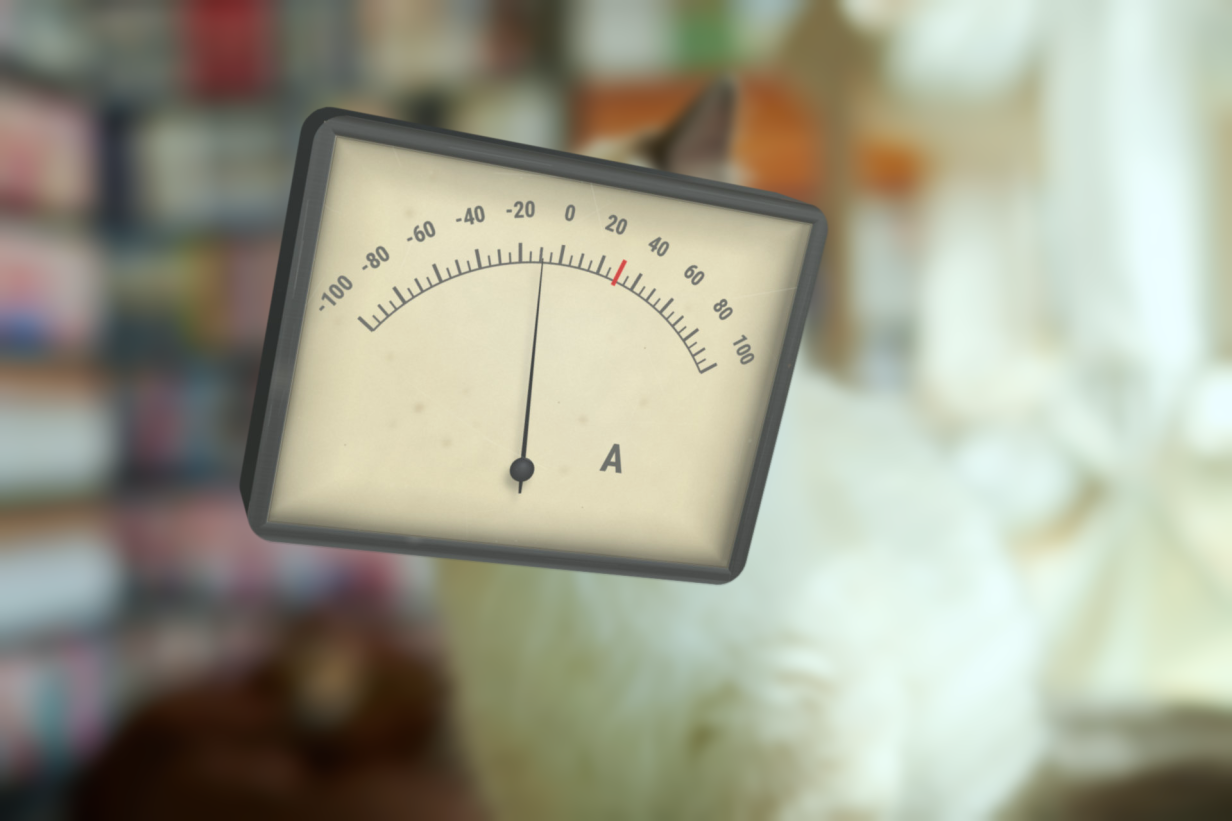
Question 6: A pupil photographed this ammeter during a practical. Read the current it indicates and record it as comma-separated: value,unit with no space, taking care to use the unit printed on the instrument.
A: -10,A
